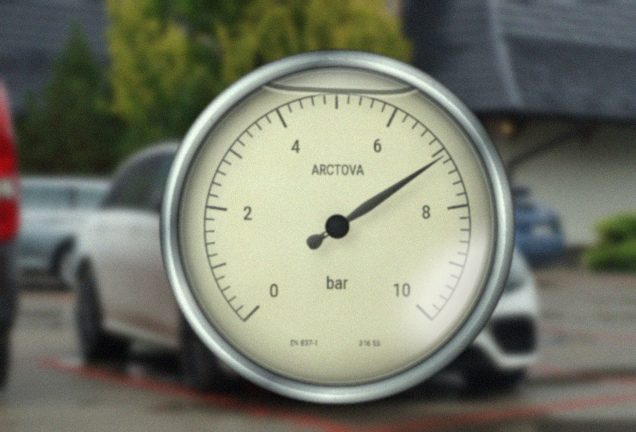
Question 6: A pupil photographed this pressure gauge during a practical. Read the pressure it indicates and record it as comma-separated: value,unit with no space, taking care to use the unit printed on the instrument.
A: 7.1,bar
